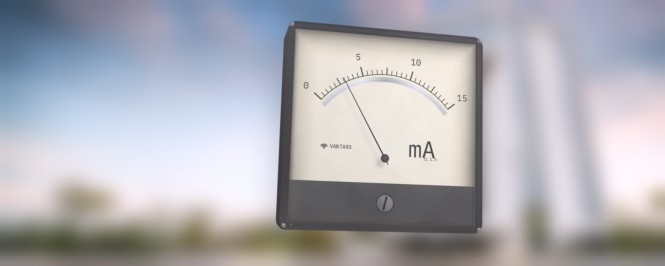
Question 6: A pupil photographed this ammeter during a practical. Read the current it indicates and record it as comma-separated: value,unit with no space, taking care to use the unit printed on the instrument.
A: 3,mA
